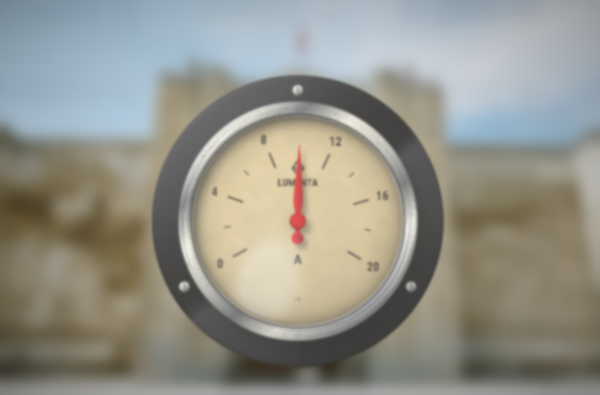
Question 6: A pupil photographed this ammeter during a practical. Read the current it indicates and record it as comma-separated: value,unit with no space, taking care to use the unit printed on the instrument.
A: 10,A
